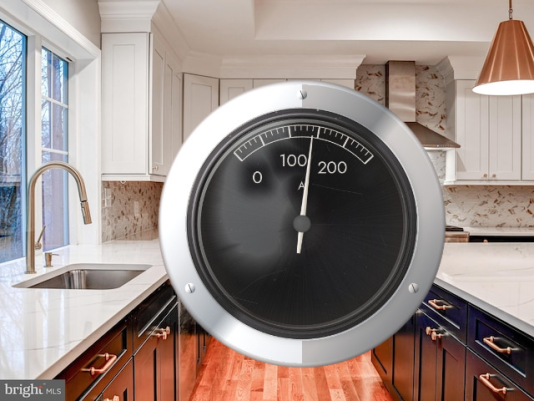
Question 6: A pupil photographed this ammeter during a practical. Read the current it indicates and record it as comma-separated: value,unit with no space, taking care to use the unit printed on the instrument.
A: 140,A
